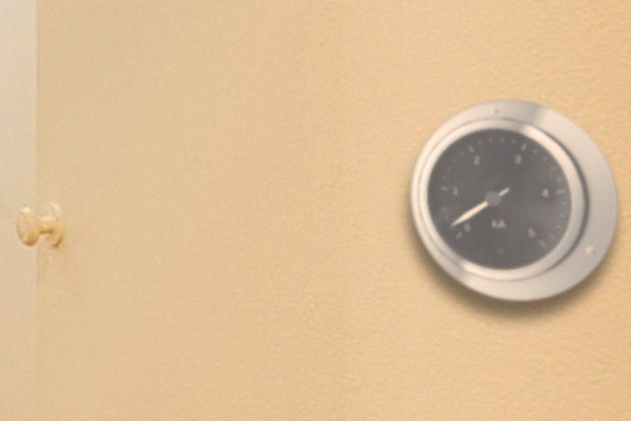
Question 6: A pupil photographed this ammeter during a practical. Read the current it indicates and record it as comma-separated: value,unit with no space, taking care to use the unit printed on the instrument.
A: 0.2,kA
